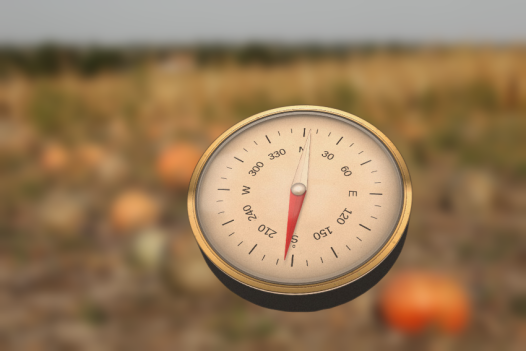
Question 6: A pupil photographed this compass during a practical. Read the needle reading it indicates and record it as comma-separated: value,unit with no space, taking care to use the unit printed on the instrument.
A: 185,°
